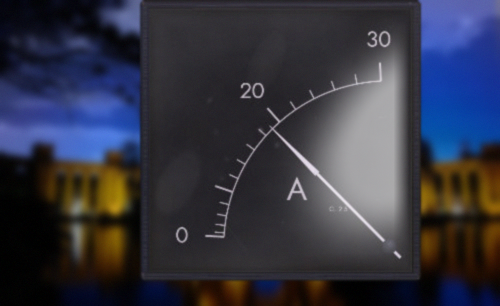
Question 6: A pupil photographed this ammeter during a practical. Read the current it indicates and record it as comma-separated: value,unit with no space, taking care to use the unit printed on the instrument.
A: 19,A
